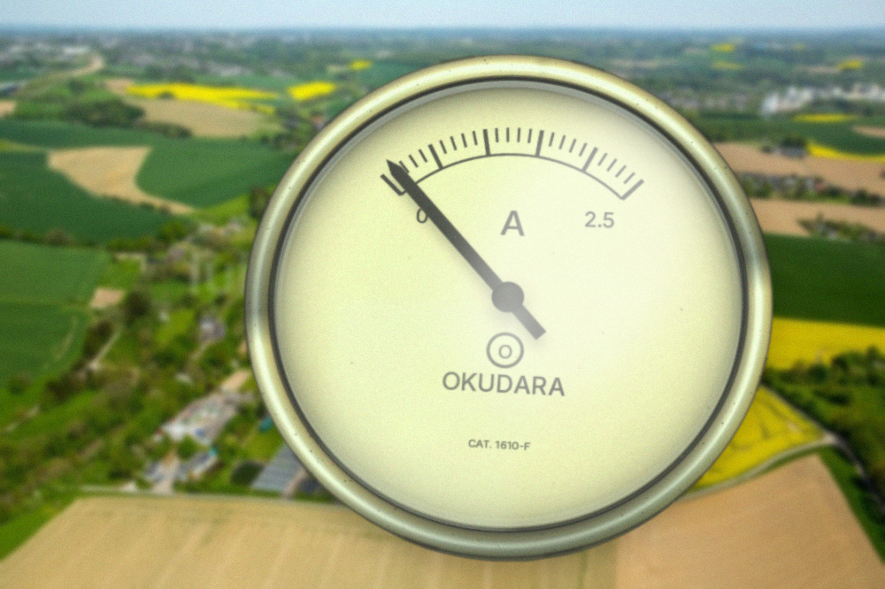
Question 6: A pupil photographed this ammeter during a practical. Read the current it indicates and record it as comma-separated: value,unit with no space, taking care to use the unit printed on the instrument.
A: 0.1,A
